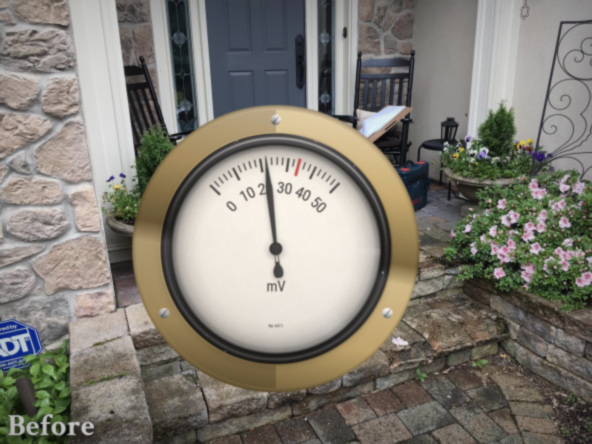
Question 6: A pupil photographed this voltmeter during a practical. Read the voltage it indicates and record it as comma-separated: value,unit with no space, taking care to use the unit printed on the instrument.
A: 22,mV
